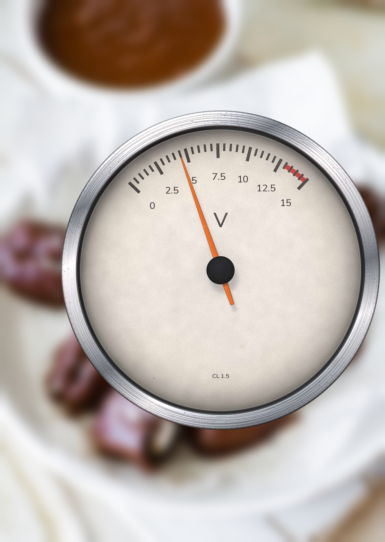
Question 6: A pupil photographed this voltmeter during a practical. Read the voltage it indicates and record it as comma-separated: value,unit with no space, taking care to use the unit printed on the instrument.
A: 4.5,V
